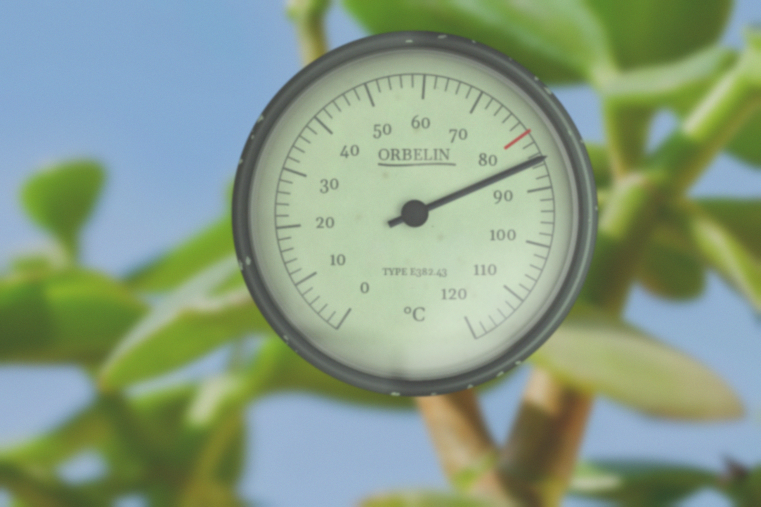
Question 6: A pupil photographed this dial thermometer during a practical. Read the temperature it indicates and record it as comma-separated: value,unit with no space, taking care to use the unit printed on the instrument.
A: 85,°C
